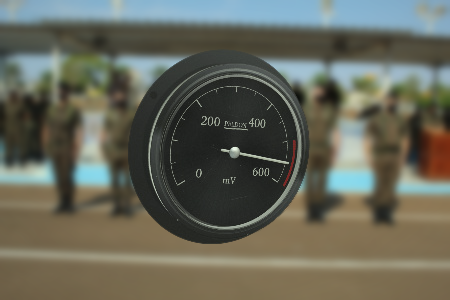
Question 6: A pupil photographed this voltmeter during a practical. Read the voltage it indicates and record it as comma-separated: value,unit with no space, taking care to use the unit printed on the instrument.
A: 550,mV
